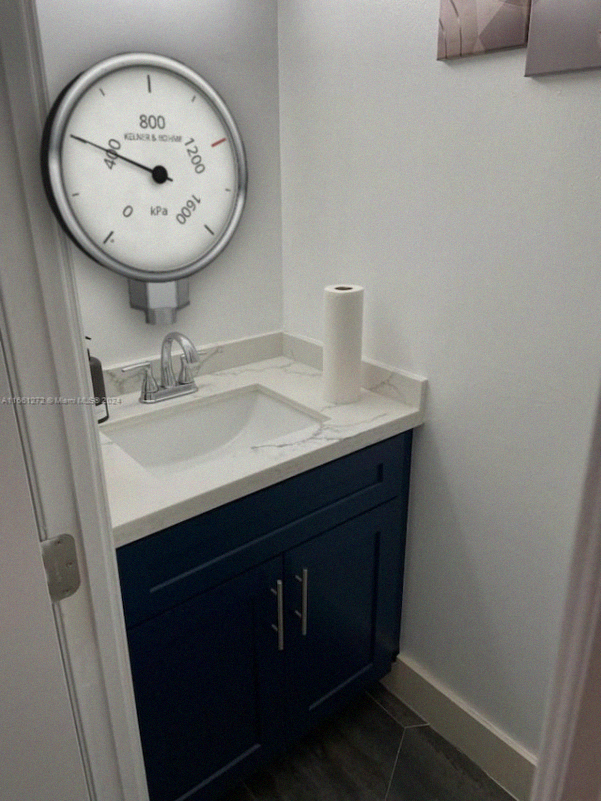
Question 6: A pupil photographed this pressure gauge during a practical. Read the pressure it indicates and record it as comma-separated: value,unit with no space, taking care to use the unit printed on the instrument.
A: 400,kPa
